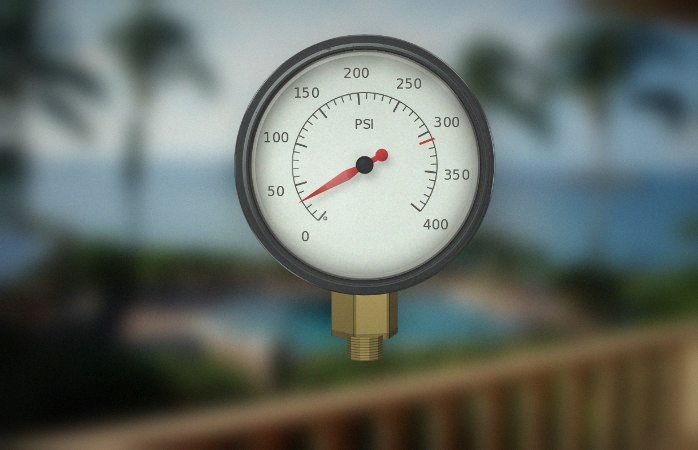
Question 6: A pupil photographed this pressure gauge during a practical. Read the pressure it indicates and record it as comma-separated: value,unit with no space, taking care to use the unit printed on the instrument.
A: 30,psi
